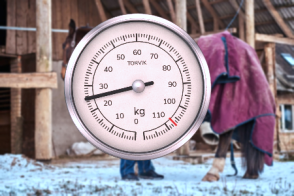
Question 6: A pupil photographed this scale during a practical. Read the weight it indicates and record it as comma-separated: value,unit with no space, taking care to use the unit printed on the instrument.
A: 25,kg
